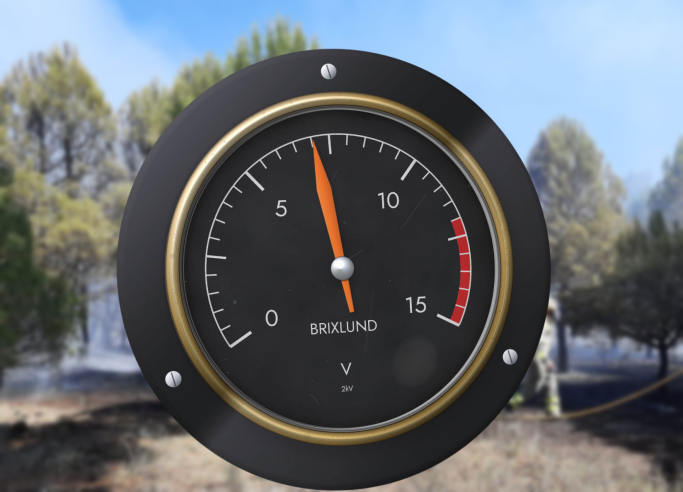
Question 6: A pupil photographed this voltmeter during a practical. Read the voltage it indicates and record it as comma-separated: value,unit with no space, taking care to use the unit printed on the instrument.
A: 7,V
